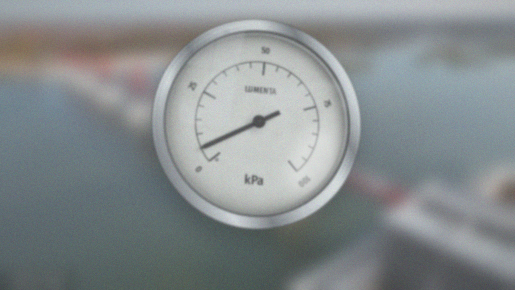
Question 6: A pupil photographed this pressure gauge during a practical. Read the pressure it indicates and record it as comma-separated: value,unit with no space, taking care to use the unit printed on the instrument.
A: 5,kPa
